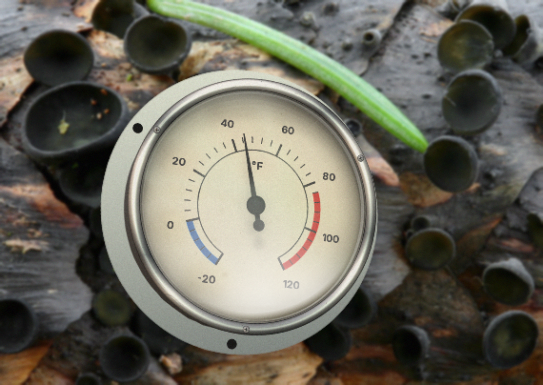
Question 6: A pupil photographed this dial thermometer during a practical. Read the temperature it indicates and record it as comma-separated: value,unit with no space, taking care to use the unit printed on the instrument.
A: 44,°F
